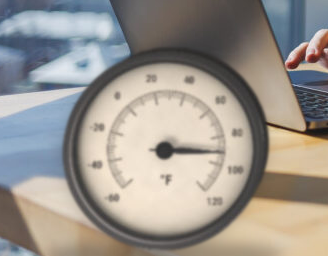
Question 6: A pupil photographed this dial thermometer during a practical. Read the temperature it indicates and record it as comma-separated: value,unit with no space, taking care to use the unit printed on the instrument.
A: 90,°F
